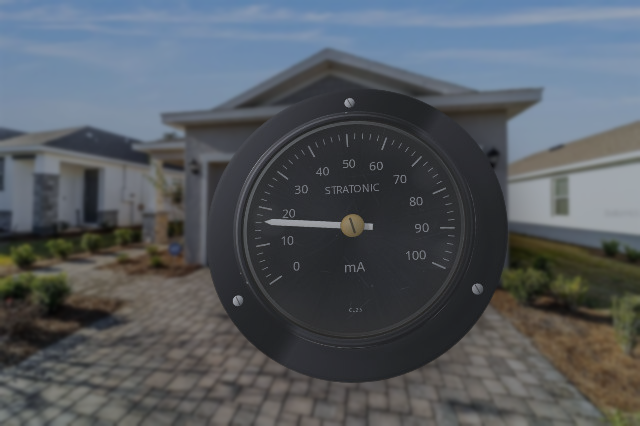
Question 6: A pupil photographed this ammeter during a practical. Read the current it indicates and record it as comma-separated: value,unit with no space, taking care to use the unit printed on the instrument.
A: 16,mA
